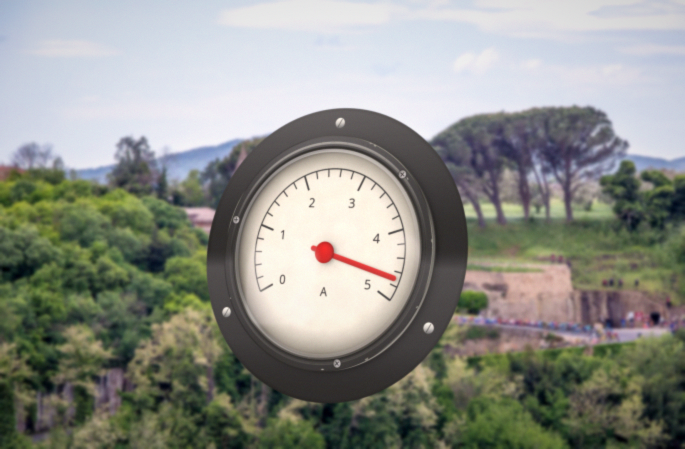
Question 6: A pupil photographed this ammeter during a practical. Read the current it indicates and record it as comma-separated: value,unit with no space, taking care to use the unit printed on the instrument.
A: 4.7,A
